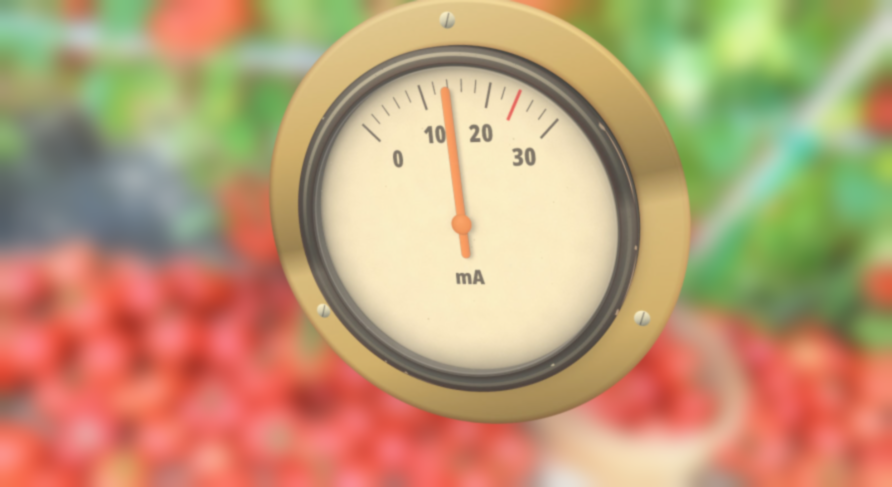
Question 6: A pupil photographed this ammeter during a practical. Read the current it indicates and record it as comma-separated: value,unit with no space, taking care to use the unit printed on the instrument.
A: 14,mA
